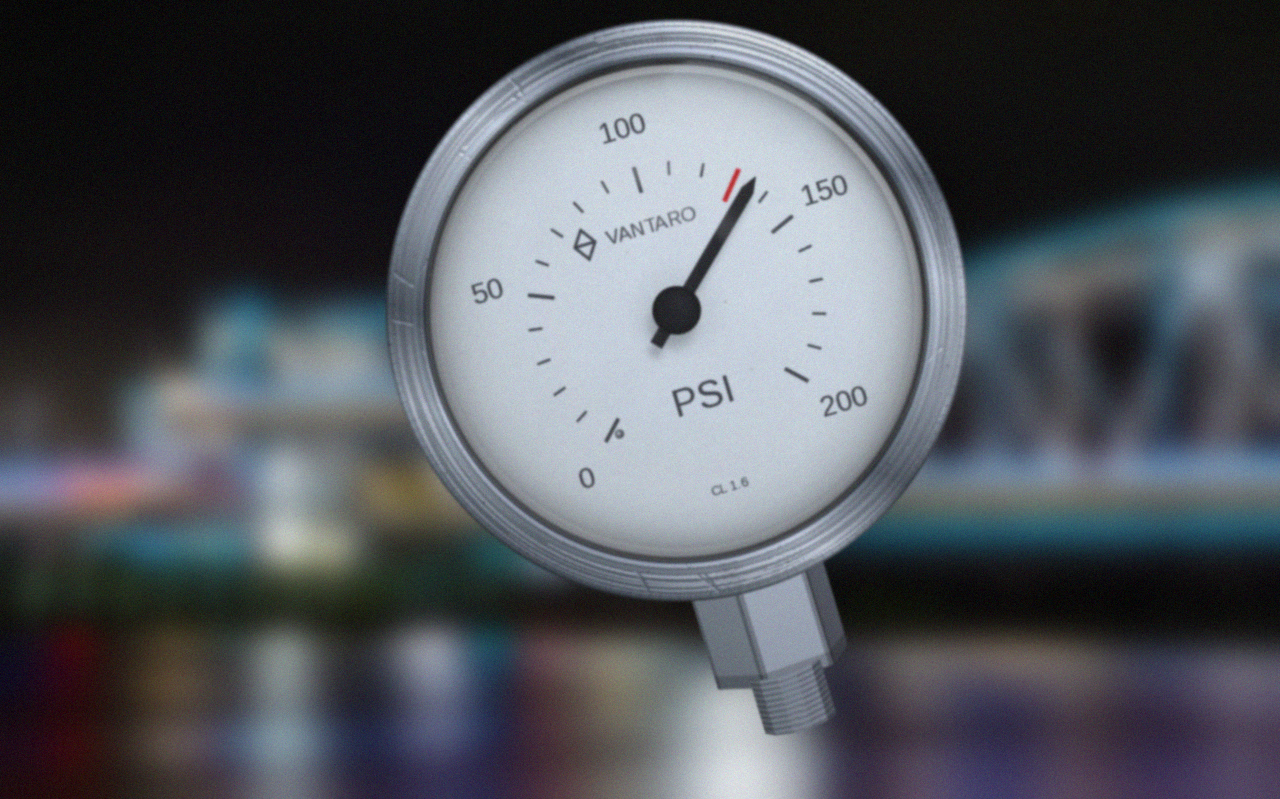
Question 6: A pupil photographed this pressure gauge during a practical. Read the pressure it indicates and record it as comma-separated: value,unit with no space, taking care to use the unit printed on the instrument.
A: 135,psi
